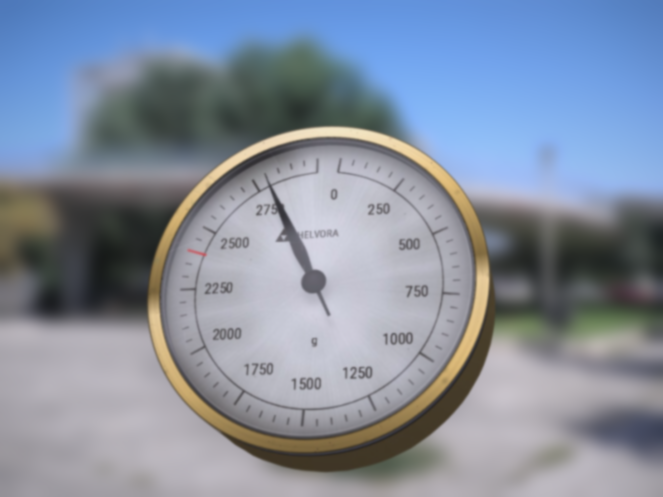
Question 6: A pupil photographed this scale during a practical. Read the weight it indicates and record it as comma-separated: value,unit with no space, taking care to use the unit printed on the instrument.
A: 2800,g
